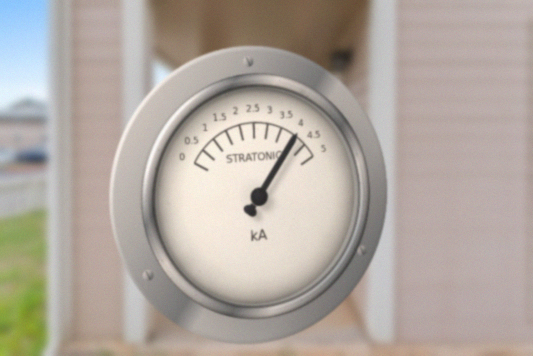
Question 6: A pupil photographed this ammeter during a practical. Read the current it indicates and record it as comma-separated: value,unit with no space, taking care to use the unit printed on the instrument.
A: 4,kA
